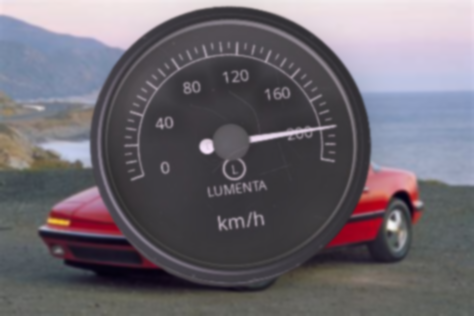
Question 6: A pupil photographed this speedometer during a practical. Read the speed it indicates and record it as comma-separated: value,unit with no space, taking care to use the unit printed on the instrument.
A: 200,km/h
